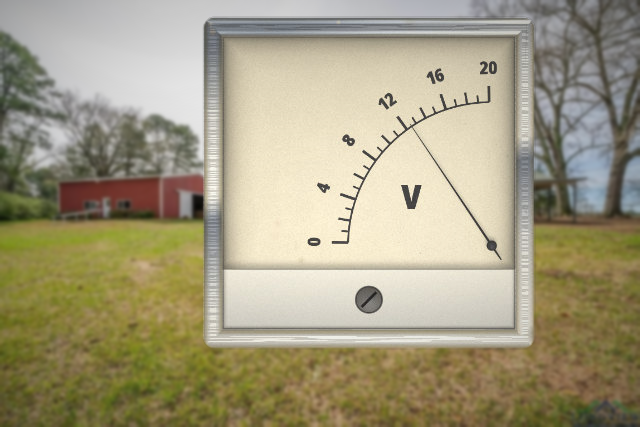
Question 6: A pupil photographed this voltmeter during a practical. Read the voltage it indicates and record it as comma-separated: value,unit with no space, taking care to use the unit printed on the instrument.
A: 12.5,V
